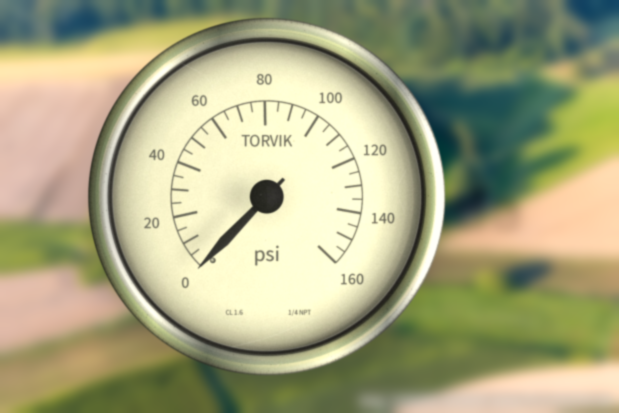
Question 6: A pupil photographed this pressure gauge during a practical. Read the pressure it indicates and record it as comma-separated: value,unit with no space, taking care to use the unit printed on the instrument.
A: 0,psi
